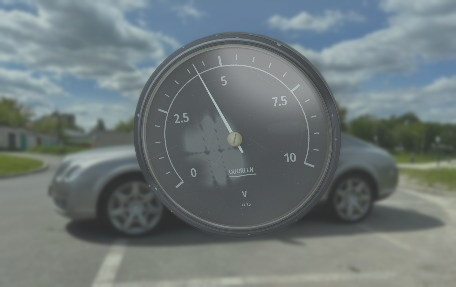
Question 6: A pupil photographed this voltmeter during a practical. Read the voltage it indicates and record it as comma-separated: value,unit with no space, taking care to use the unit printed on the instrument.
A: 4.25,V
